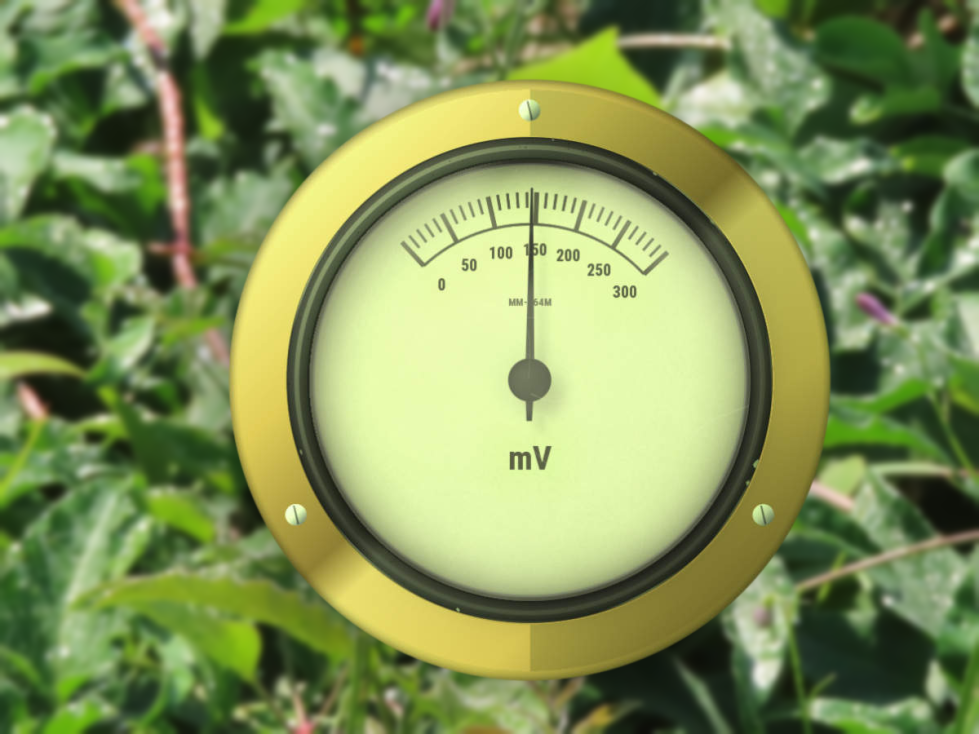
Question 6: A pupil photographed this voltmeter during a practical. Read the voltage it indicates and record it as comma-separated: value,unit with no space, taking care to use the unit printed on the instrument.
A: 145,mV
